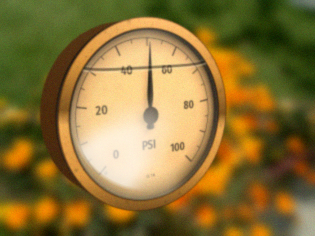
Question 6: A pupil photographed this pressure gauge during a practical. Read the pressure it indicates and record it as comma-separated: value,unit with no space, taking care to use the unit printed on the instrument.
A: 50,psi
